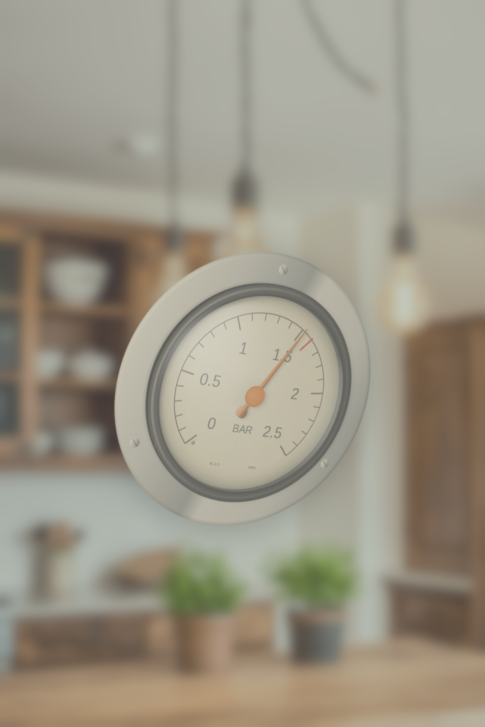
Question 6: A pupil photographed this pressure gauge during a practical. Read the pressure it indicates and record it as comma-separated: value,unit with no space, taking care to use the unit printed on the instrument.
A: 1.5,bar
